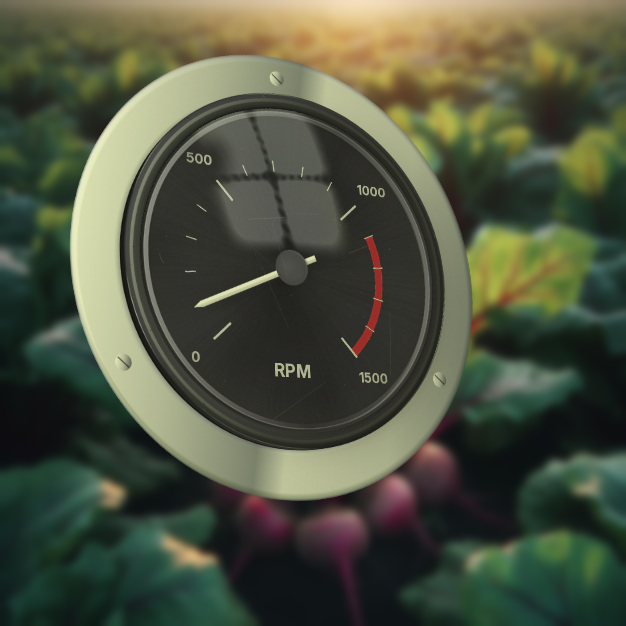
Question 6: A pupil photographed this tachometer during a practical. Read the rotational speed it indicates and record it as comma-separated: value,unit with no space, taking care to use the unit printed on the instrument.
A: 100,rpm
